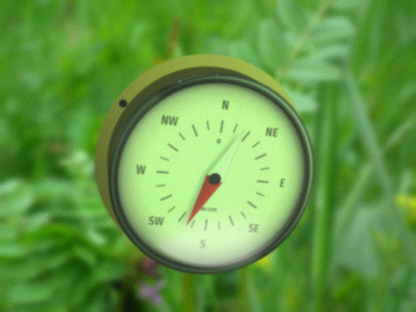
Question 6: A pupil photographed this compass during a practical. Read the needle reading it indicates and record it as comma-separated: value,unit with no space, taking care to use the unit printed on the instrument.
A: 202.5,°
